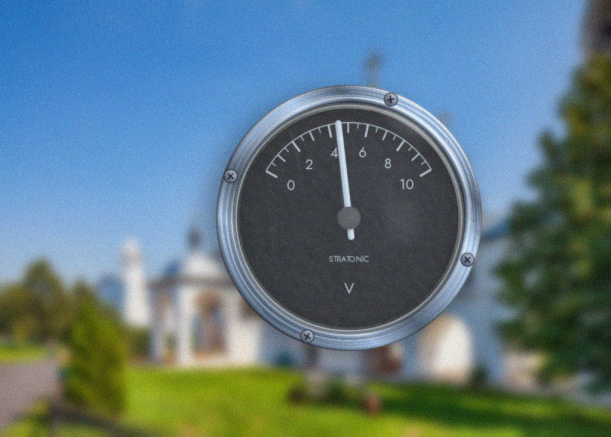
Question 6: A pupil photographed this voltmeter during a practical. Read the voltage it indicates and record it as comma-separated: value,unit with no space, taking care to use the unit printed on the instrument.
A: 4.5,V
